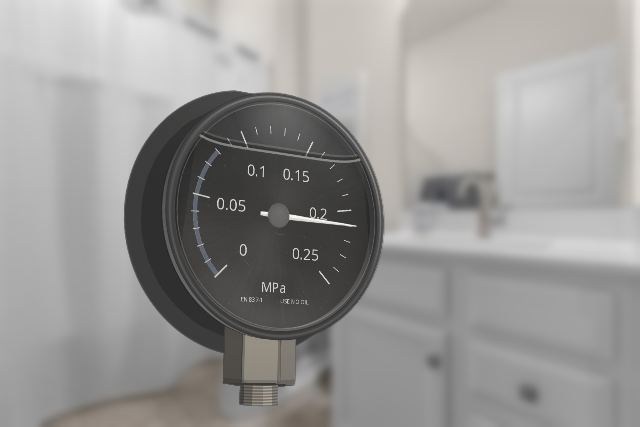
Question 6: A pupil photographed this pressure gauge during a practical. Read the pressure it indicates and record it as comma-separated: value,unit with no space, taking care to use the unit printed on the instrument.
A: 0.21,MPa
